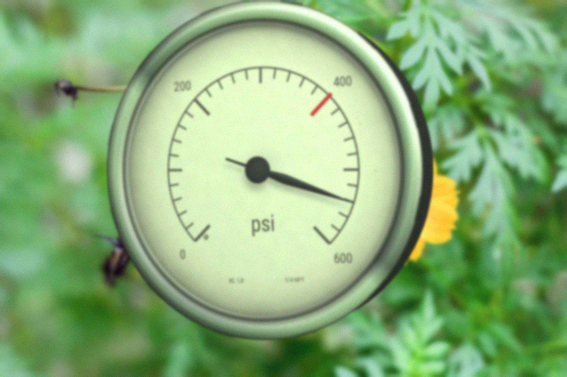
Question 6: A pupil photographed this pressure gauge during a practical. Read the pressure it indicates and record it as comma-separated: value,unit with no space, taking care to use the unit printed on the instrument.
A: 540,psi
